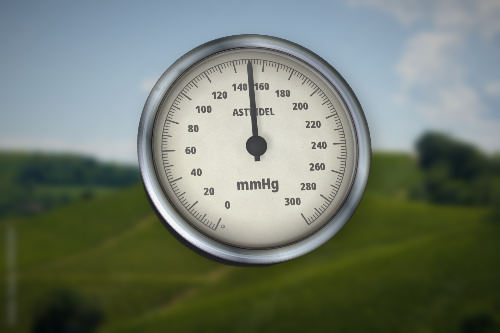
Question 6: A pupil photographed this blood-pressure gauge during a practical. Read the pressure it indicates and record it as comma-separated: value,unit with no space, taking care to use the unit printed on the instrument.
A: 150,mmHg
